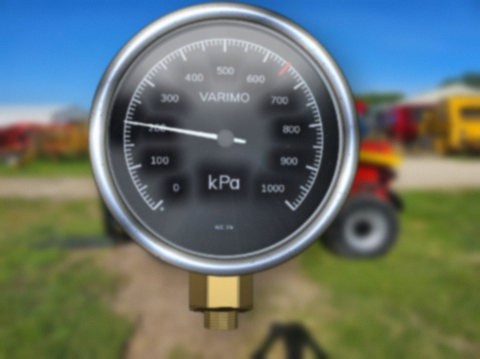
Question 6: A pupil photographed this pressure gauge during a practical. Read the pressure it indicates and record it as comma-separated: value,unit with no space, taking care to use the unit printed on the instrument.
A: 200,kPa
